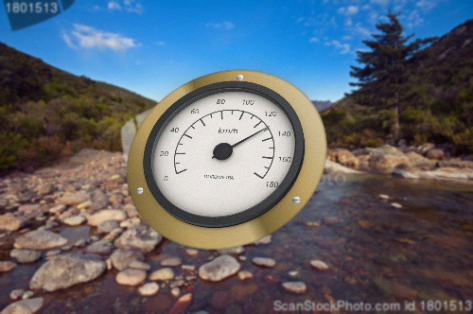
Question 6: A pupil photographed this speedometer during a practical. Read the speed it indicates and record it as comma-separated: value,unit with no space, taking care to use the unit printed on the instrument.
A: 130,km/h
